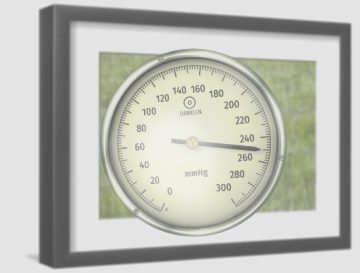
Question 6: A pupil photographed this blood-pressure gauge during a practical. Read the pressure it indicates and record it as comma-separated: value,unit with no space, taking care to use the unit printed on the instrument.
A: 250,mmHg
